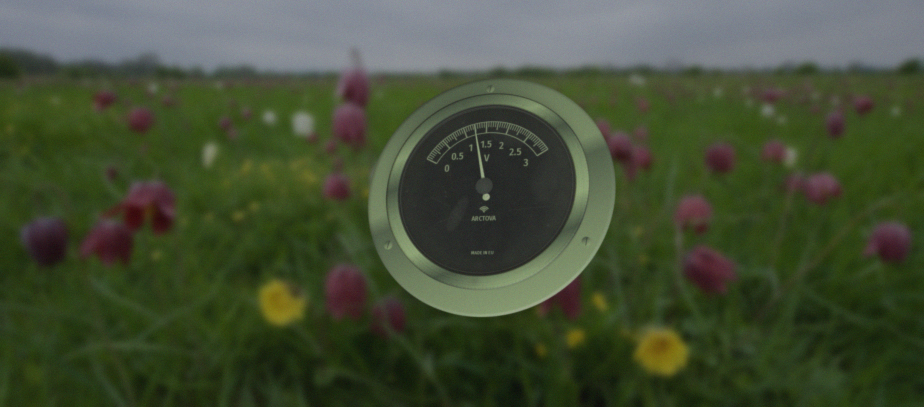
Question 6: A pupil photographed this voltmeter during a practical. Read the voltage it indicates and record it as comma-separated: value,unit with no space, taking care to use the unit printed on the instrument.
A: 1.25,V
